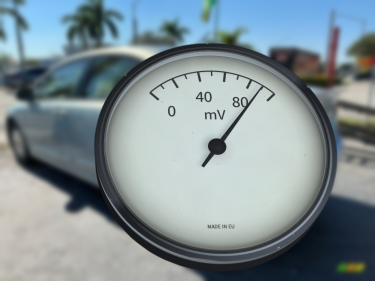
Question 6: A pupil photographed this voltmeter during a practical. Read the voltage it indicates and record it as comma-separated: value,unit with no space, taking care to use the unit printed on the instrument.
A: 90,mV
